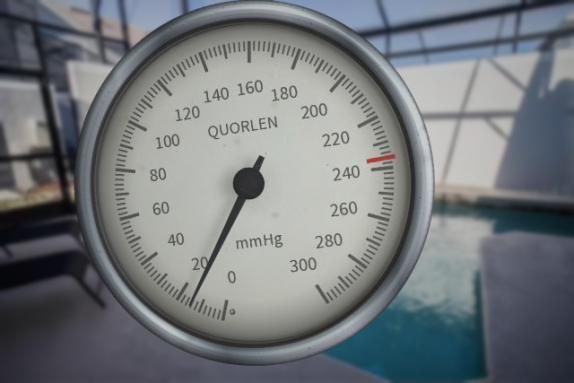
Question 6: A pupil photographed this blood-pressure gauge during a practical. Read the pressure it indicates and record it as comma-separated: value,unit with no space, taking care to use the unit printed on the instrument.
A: 14,mmHg
